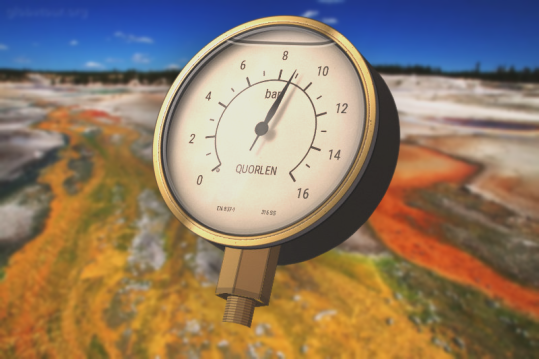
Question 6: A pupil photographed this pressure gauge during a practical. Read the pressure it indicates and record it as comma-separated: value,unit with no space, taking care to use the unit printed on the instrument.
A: 9,bar
